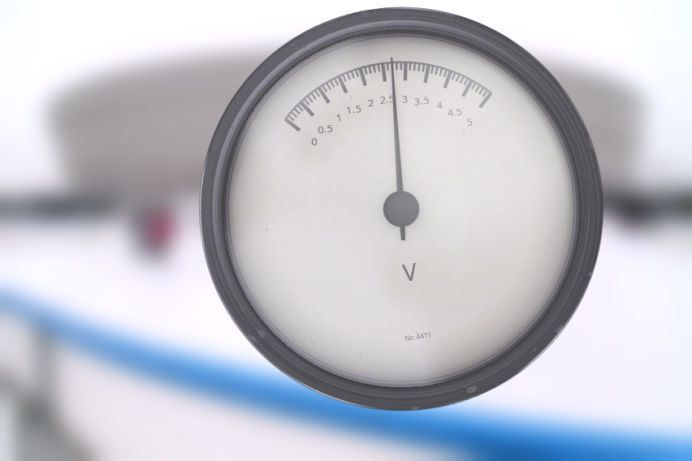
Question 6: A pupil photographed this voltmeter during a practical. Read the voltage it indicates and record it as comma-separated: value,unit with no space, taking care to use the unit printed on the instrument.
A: 2.7,V
